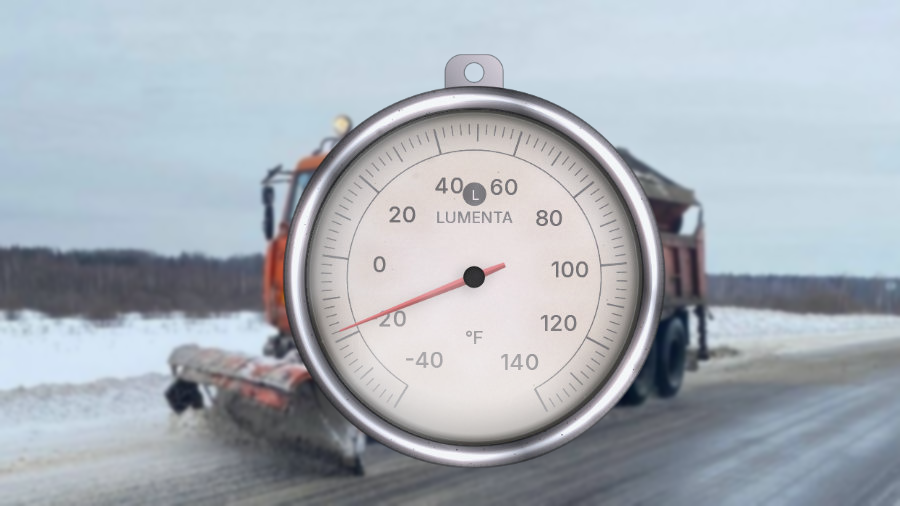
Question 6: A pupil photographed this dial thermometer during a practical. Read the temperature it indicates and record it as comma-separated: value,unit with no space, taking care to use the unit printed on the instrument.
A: -18,°F
